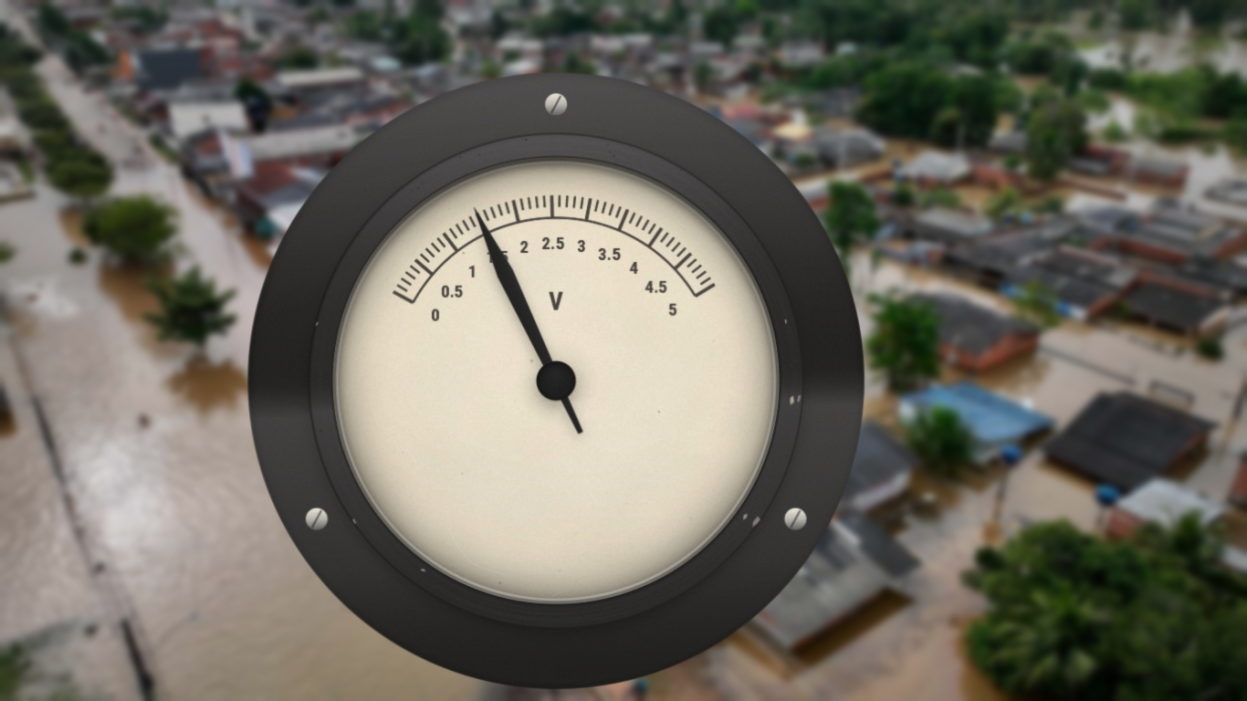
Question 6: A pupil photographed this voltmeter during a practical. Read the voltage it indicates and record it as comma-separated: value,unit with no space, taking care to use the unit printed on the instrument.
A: 1.5,V
